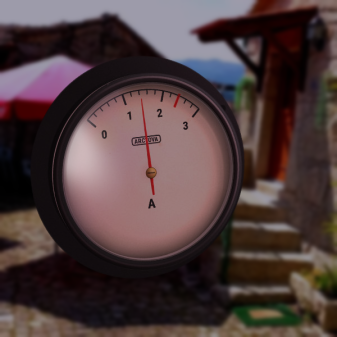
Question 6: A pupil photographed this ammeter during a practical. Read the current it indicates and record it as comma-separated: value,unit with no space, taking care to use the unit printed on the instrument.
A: 1.4,A
